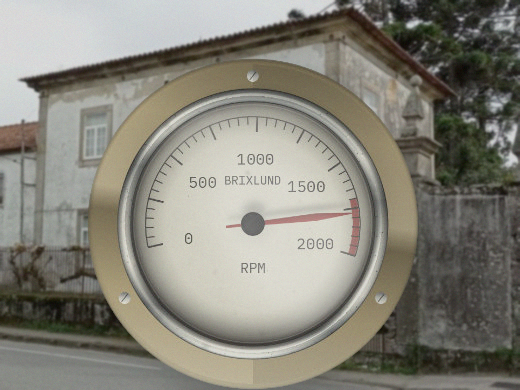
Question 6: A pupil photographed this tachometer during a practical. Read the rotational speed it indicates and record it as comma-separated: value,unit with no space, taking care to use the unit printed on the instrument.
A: 1775,rpm
